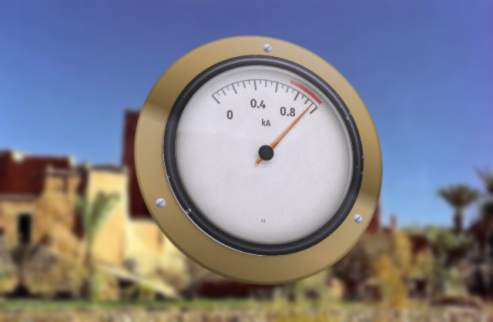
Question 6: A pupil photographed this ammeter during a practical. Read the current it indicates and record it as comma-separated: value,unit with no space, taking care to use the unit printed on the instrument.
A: 0.95,kA
